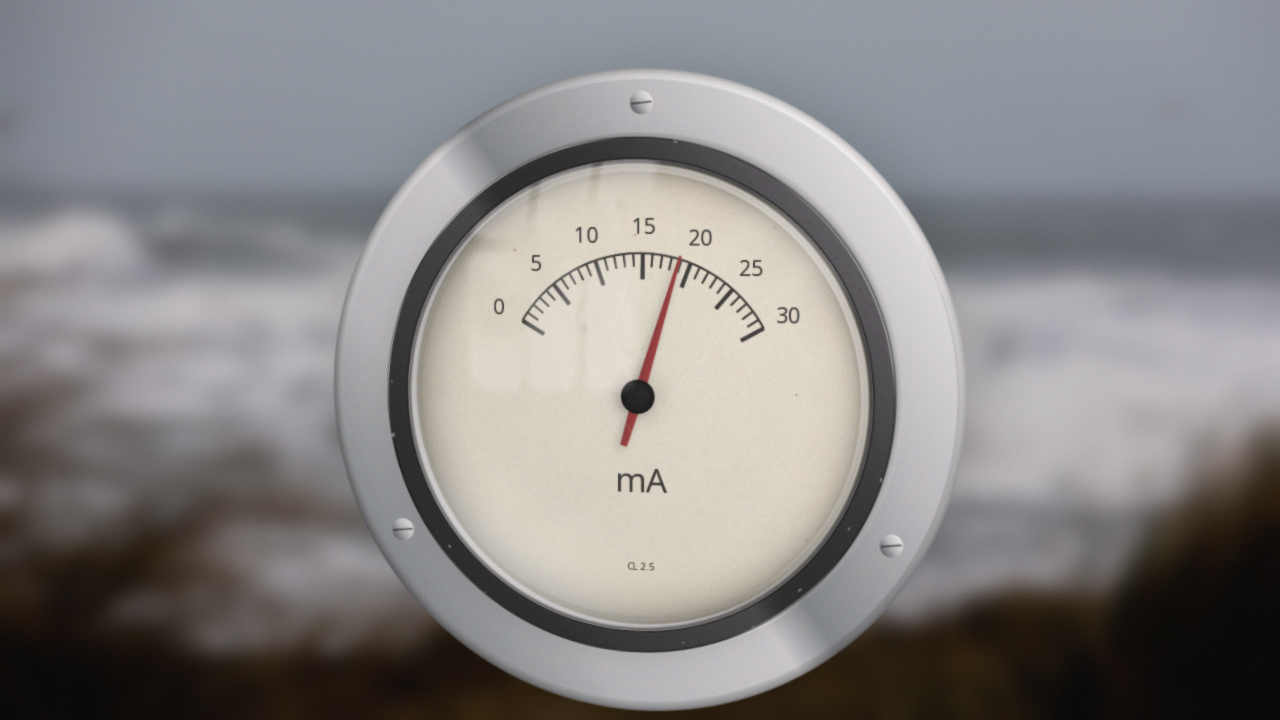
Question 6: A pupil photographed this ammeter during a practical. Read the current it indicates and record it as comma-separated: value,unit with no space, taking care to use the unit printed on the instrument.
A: 19,mA
